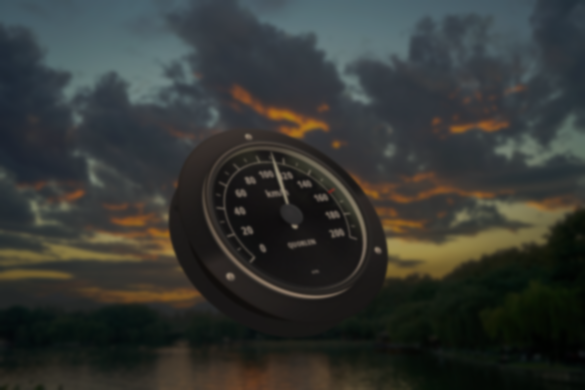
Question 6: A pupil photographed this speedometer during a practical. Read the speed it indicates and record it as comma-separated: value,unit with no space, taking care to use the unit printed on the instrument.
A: 110,km/h
